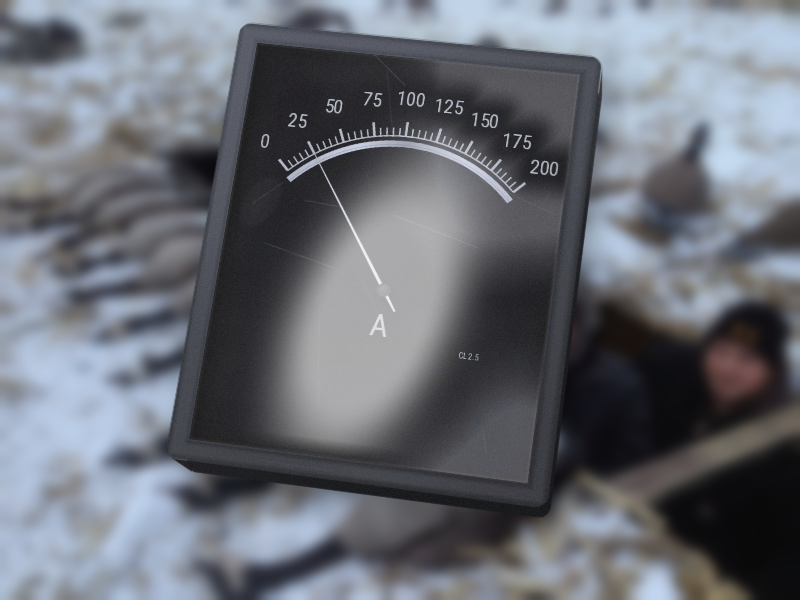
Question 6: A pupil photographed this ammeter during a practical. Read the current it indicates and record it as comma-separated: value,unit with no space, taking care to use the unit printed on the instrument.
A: 25,A
